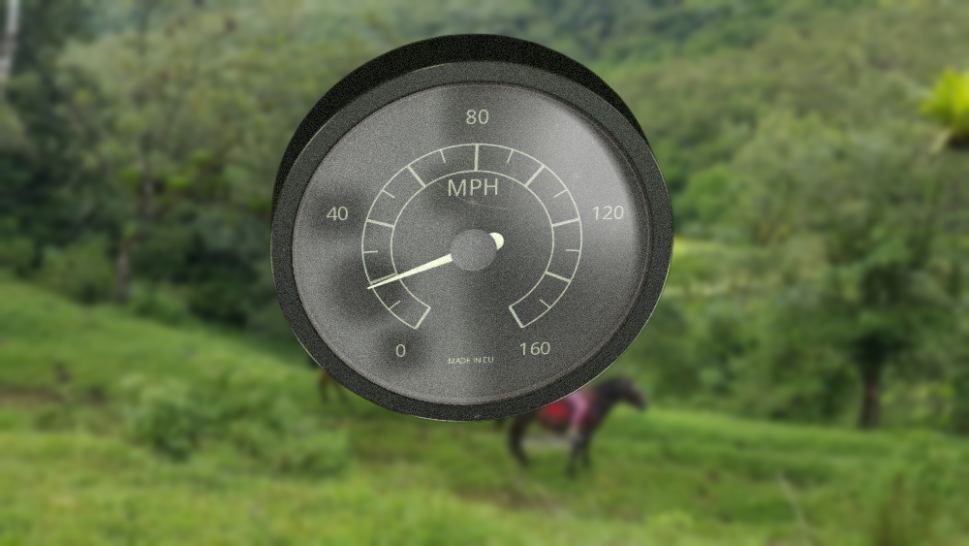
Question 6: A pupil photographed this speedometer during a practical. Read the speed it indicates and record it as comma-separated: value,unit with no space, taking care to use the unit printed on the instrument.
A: 20,mph
